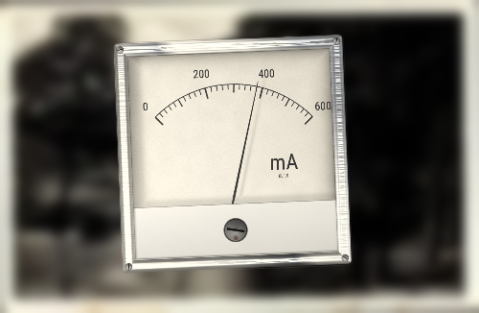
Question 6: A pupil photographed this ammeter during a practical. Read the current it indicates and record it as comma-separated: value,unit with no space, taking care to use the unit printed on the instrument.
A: 380,mA
